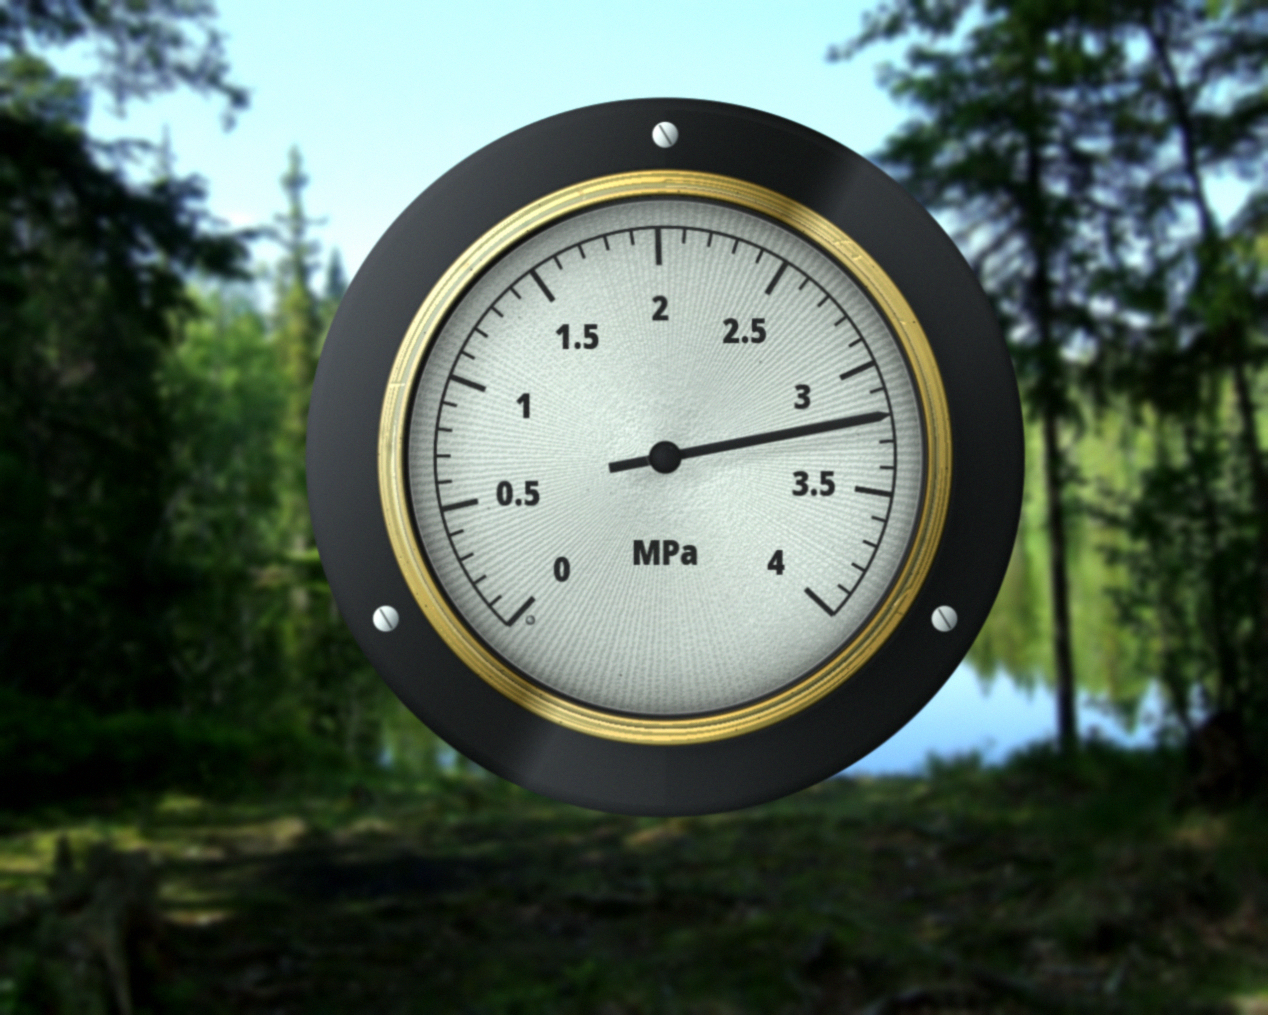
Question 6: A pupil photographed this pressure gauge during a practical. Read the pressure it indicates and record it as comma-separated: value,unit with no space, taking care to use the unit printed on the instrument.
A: 3.2,MPa
